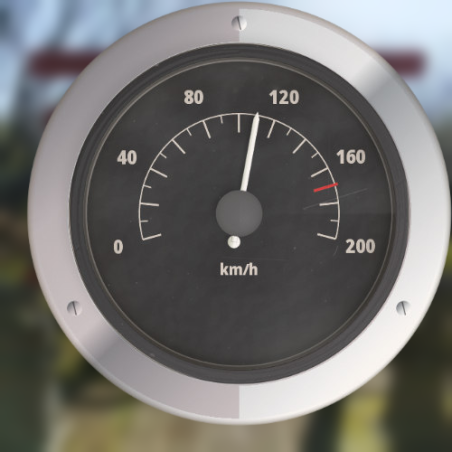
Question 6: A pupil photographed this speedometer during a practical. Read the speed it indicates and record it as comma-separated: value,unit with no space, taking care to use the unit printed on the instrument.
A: 110,km/h
